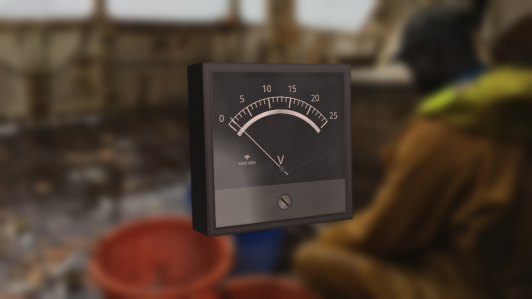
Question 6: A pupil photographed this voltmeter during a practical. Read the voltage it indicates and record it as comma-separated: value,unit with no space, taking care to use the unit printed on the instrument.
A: 1,V
